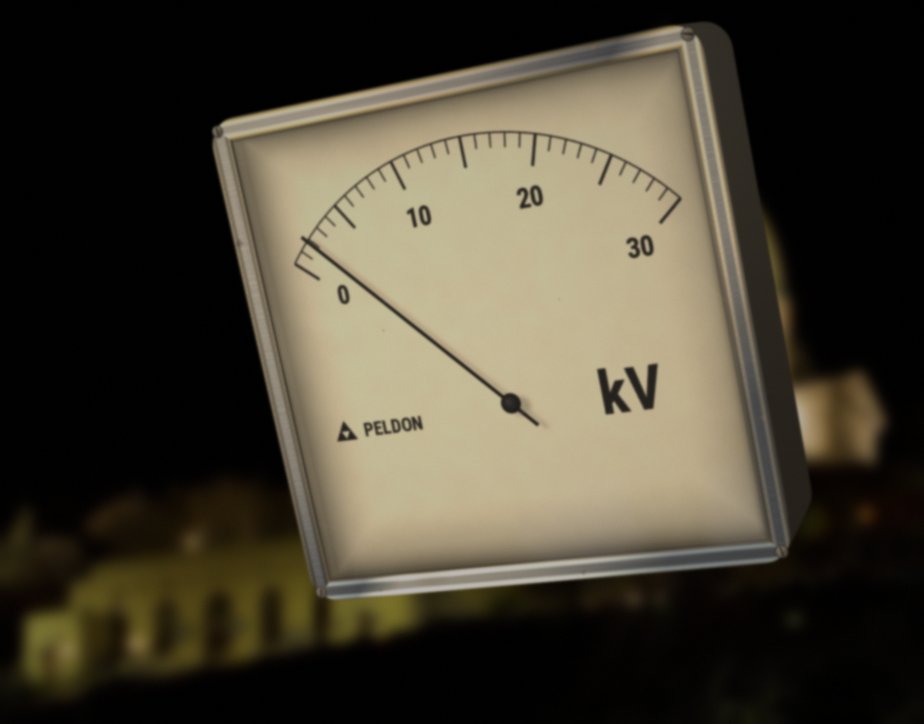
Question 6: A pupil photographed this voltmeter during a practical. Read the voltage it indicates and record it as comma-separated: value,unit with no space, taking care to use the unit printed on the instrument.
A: 2,kV
